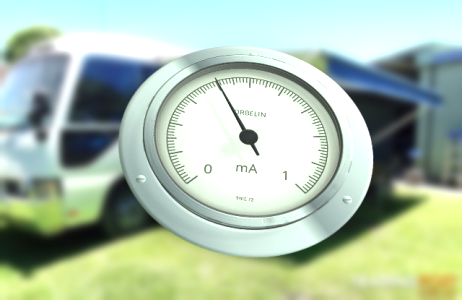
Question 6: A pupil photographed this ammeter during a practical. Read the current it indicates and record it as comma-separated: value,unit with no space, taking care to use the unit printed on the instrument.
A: 0.4,mA
